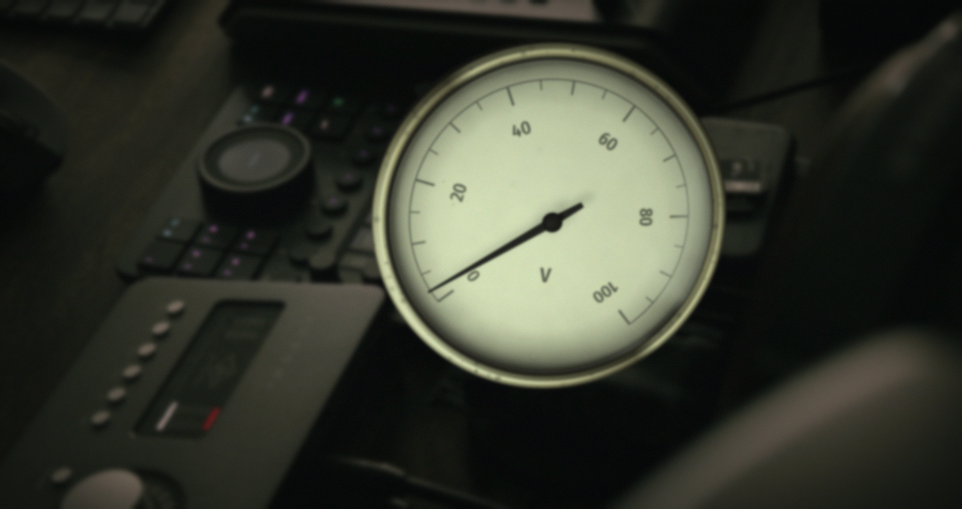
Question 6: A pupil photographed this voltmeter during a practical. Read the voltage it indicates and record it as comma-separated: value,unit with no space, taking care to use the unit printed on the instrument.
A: 2.5,V
